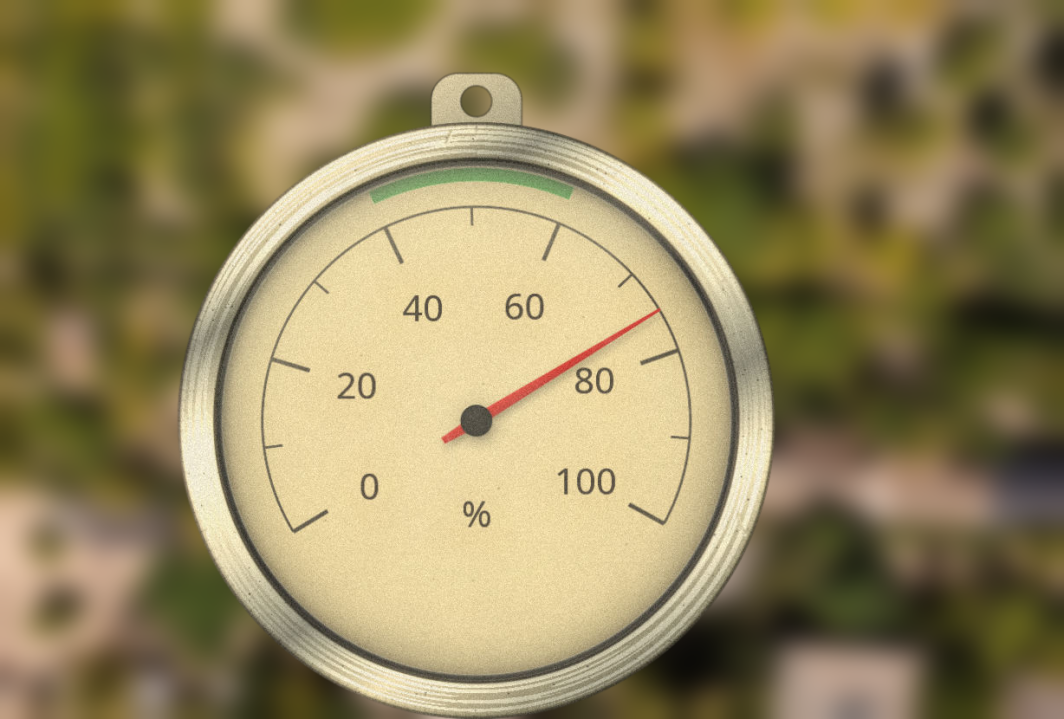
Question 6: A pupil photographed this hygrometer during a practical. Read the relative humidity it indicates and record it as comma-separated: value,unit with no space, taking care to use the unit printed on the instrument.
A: 75,%
